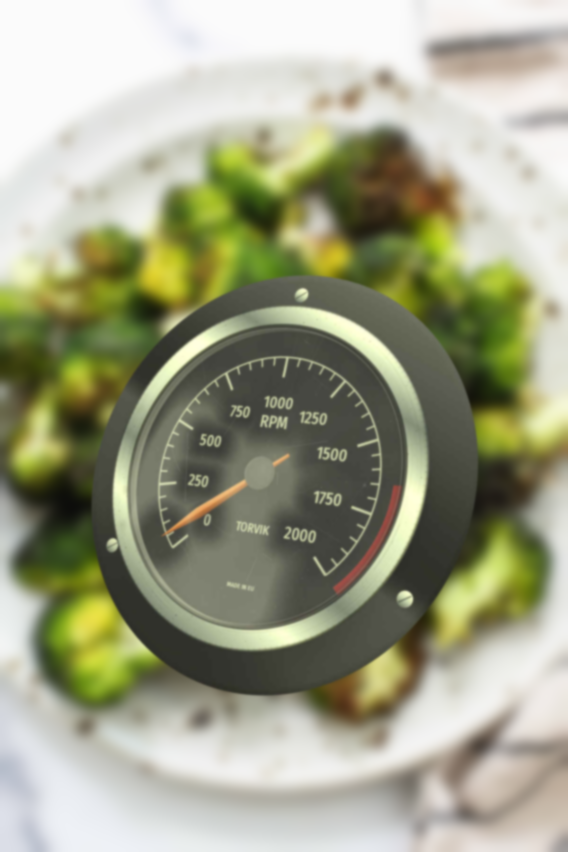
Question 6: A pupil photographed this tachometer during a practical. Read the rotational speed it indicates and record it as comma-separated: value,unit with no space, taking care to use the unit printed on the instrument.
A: 50,rpm
